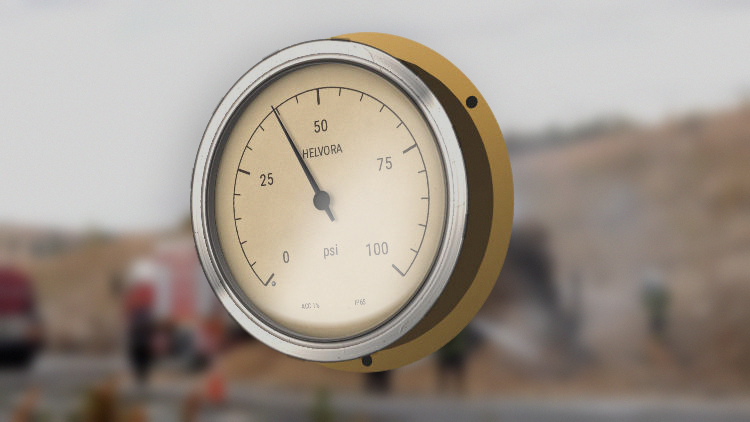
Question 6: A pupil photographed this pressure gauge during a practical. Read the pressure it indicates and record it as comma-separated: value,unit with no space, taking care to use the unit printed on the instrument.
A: 40,psi
